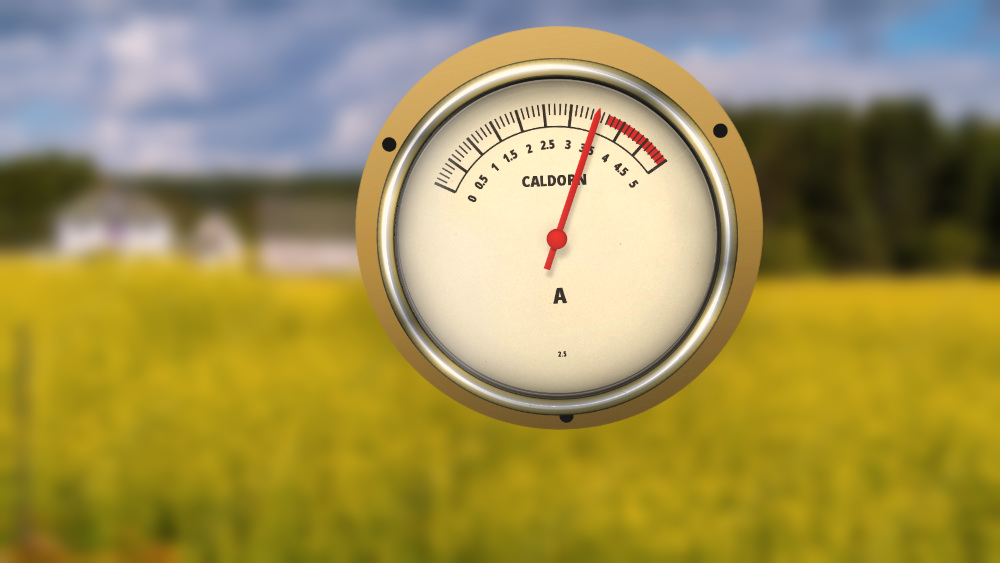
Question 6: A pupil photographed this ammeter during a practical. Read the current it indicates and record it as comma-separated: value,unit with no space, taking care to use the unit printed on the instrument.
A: 3.5,A
